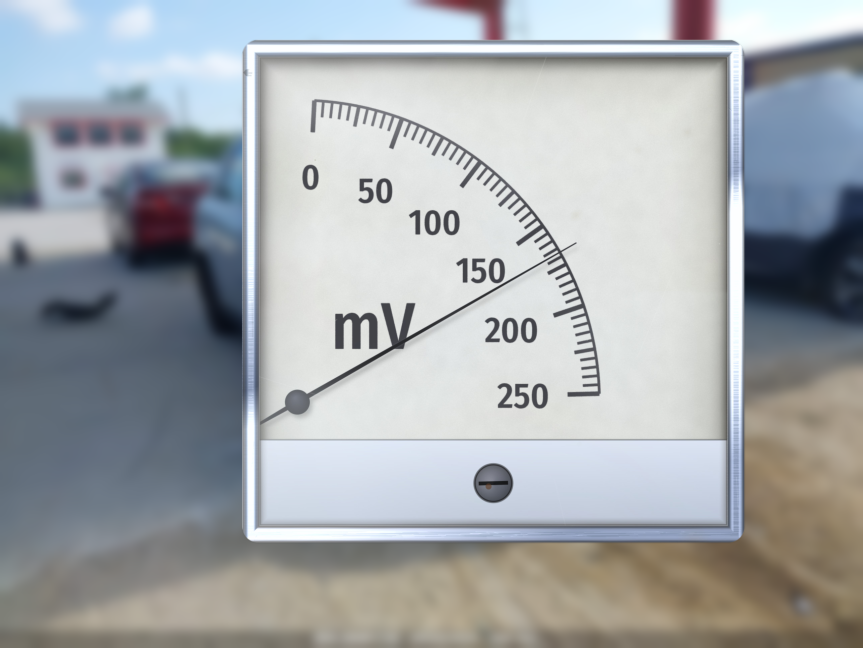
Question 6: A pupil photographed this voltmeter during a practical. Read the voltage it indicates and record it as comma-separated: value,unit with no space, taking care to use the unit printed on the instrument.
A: 167.5,mV
